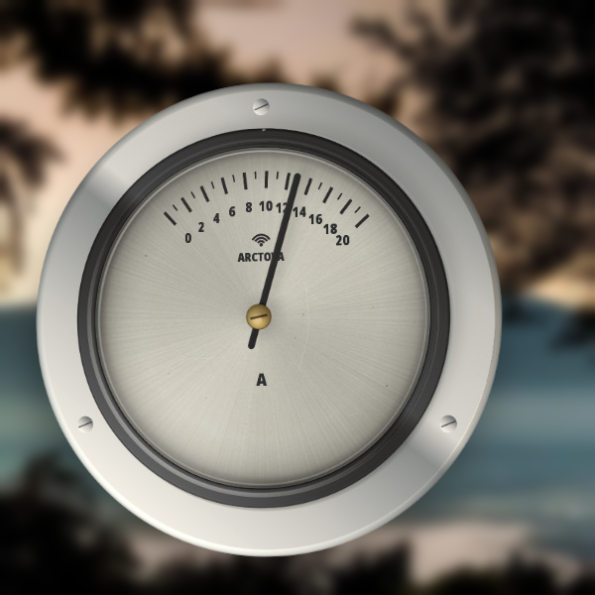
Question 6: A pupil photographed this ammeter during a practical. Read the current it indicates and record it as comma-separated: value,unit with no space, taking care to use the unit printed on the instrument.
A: 13,A
